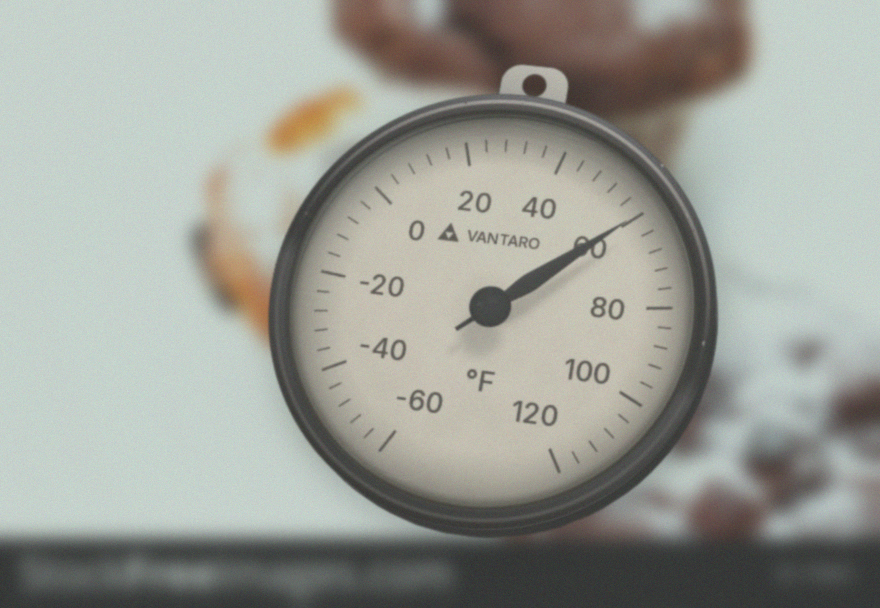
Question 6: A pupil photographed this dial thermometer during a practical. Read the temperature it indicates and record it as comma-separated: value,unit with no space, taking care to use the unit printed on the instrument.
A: 60,°F
